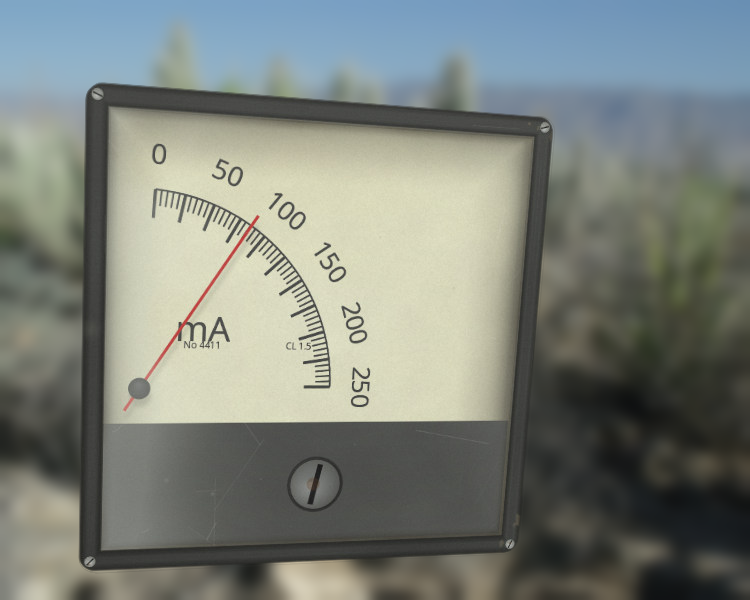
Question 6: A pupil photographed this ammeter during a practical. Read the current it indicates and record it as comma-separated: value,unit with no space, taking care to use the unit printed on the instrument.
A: 85,mA
